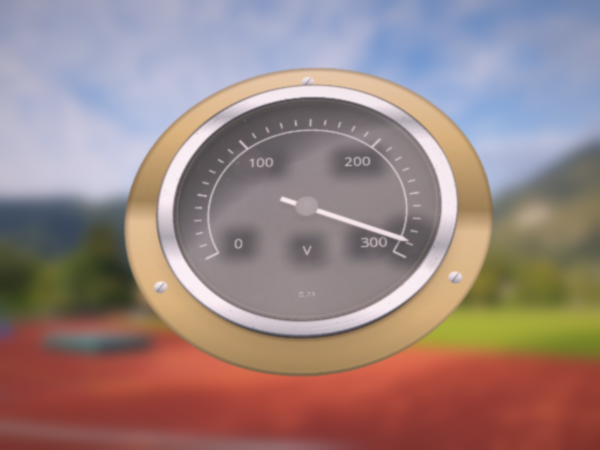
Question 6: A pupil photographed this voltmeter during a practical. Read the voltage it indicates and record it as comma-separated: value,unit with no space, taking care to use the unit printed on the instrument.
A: 290,V
